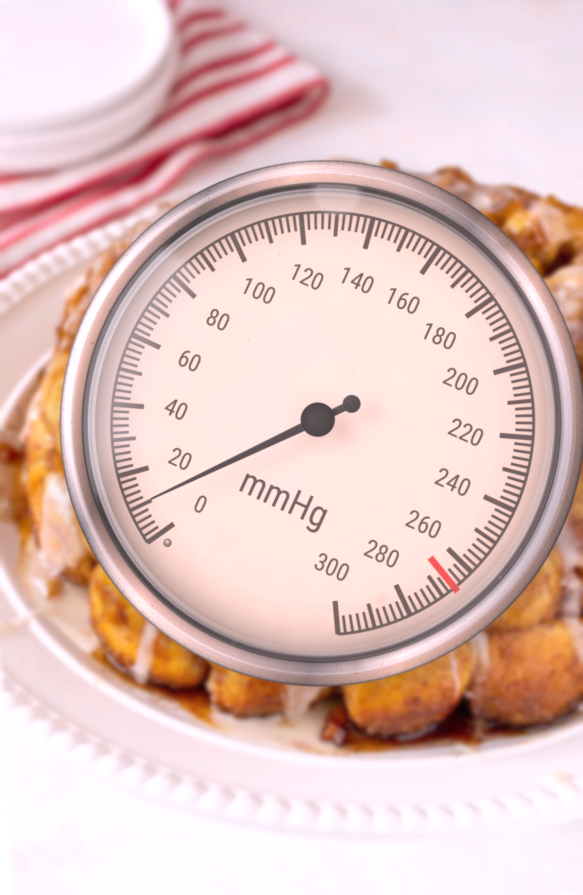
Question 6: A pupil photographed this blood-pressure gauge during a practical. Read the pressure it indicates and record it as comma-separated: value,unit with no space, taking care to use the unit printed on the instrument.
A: 10,mmHg
